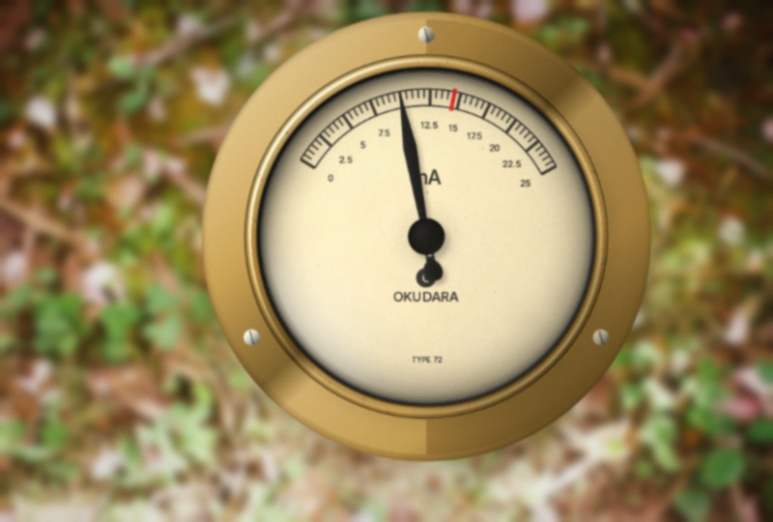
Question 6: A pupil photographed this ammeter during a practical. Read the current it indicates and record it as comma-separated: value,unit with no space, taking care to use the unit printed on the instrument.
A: 10,mA
